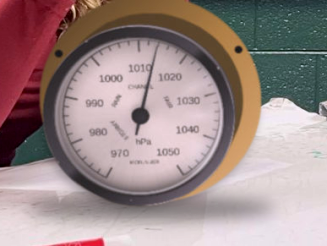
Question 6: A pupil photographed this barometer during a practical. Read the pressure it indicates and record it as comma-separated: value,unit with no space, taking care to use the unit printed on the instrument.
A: 1014,hPa
